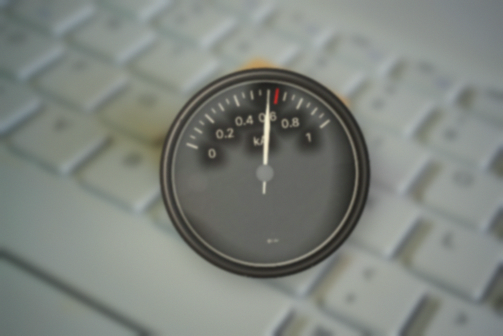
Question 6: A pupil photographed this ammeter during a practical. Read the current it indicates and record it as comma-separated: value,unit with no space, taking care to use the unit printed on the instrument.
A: 0.6,kA
